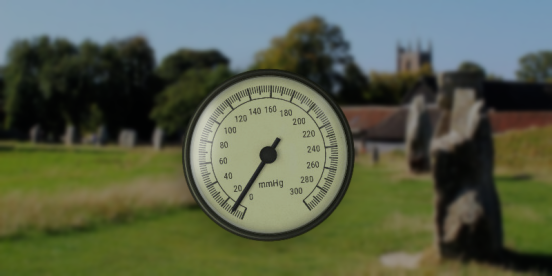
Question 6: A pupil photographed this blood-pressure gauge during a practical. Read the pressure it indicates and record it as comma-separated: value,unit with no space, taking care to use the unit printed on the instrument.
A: 10,mmHg
